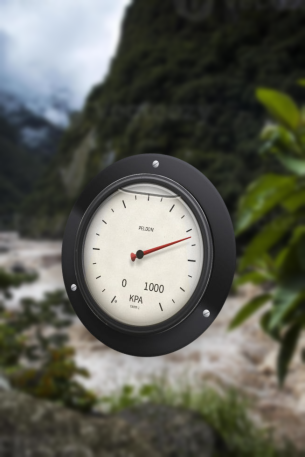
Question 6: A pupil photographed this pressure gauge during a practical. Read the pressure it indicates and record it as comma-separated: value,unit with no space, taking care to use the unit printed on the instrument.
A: 725,kPa
